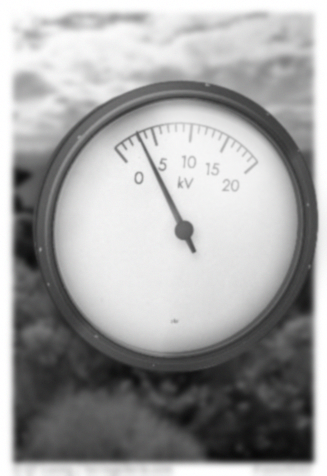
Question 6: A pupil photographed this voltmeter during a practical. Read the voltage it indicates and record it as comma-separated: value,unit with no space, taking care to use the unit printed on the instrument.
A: 3,kV
